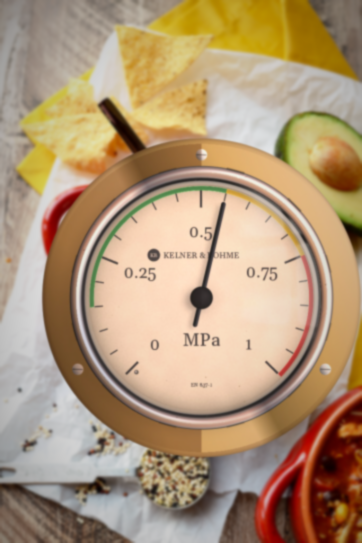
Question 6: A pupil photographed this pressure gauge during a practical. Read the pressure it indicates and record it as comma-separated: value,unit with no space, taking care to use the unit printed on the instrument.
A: 0.55,MPa
